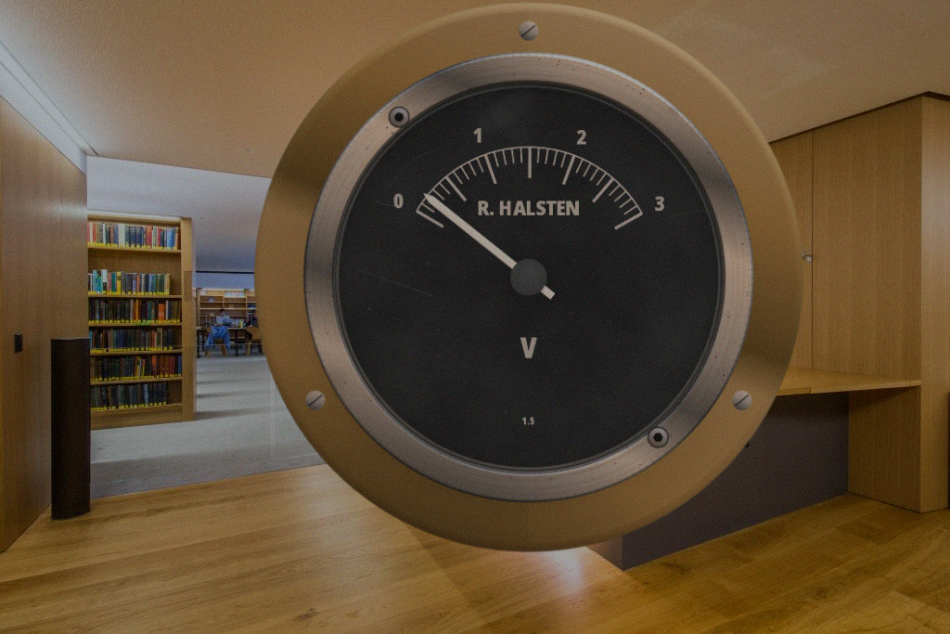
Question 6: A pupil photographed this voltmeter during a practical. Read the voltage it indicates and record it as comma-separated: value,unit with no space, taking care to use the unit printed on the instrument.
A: 0.2,V
